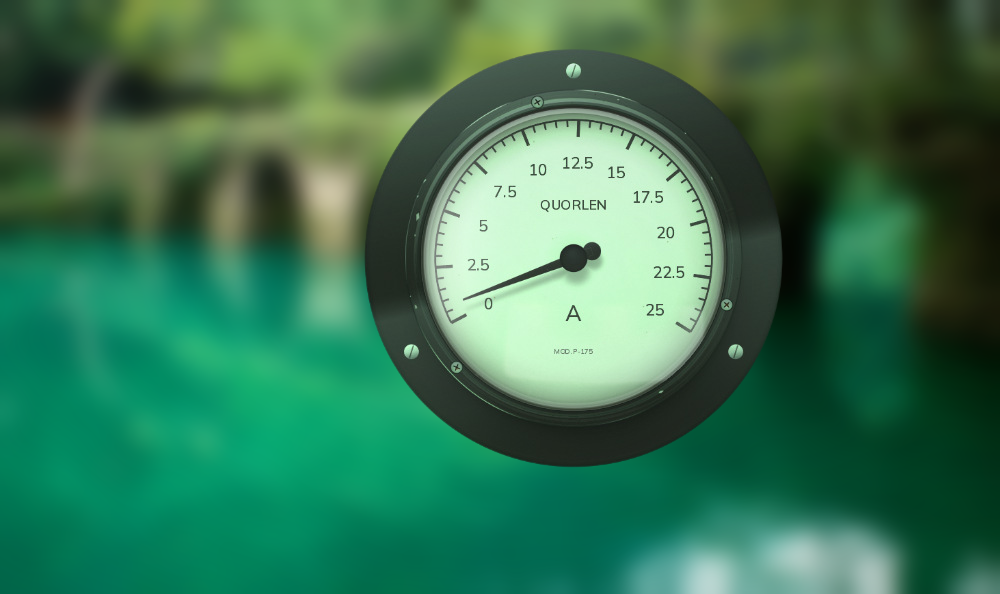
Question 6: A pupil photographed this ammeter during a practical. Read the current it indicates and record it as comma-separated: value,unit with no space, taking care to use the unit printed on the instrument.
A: 0.75,A
